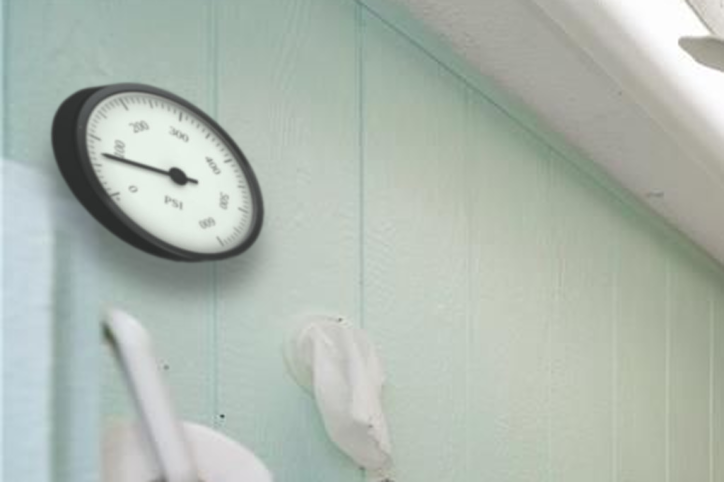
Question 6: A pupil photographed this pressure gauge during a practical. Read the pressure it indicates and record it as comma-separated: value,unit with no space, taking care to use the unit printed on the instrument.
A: 70,psi
